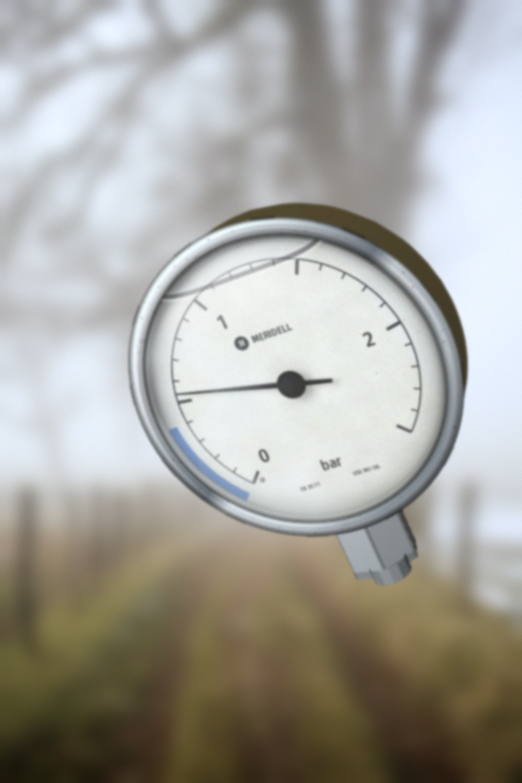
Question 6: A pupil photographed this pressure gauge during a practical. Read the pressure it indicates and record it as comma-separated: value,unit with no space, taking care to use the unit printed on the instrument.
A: 0.55,bar
